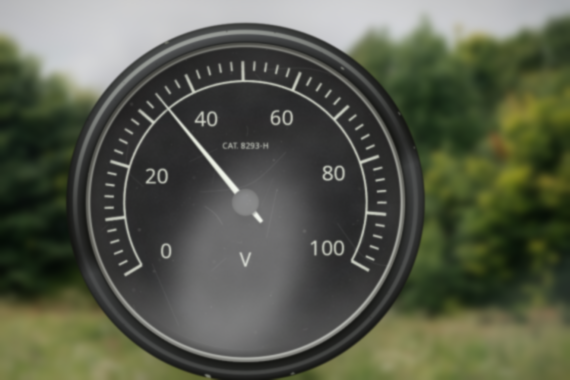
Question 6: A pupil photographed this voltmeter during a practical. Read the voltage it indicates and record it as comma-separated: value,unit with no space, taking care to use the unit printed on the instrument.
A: 34,V
